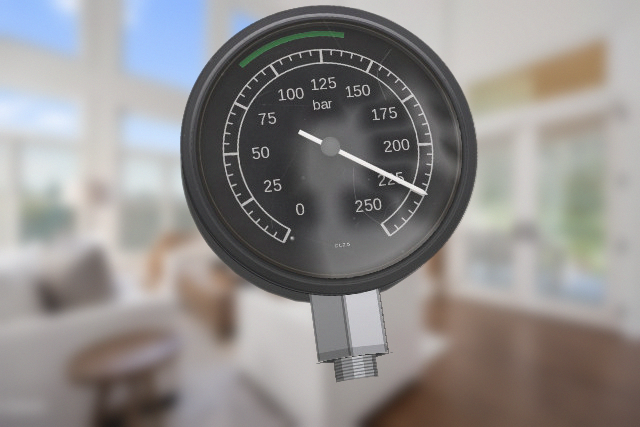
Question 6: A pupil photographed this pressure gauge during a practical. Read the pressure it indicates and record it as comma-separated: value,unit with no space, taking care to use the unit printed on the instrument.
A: 225,bar
